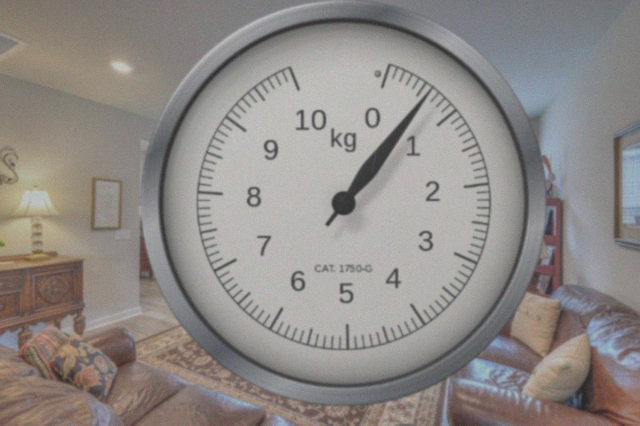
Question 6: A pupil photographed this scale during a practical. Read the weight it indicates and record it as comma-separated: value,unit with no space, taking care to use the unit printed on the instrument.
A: 0.6,kg
